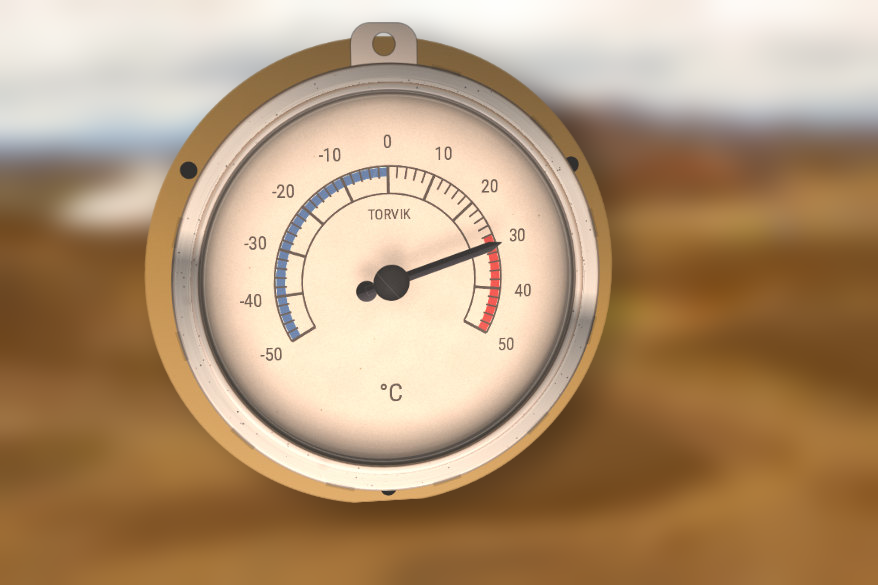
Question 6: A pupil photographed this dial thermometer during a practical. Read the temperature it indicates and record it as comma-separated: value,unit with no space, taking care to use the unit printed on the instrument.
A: 30,°C
